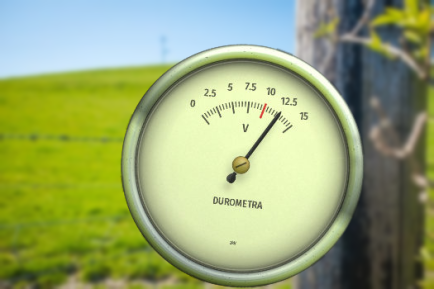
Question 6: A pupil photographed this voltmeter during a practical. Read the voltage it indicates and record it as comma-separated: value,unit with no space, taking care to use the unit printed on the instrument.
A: 12.5,V
